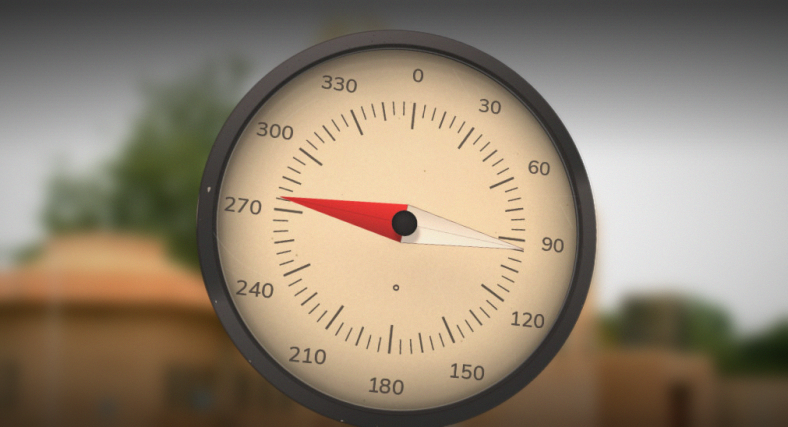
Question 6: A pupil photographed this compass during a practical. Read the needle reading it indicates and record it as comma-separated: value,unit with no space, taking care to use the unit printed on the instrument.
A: 275,°
